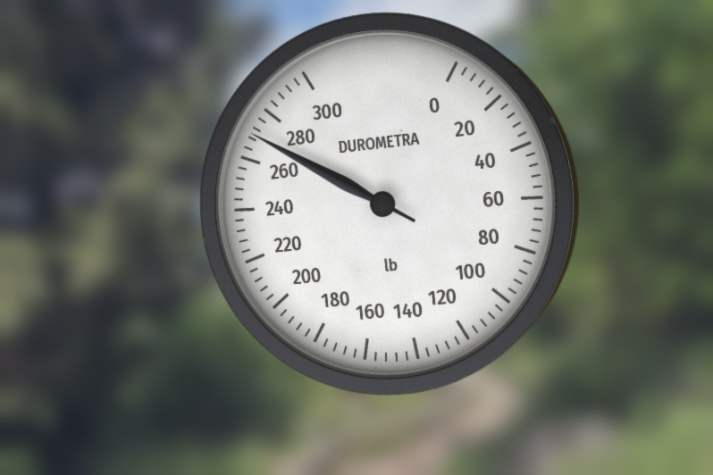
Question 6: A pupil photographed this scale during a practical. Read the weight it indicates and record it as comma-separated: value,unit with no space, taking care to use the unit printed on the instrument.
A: 270,lb
